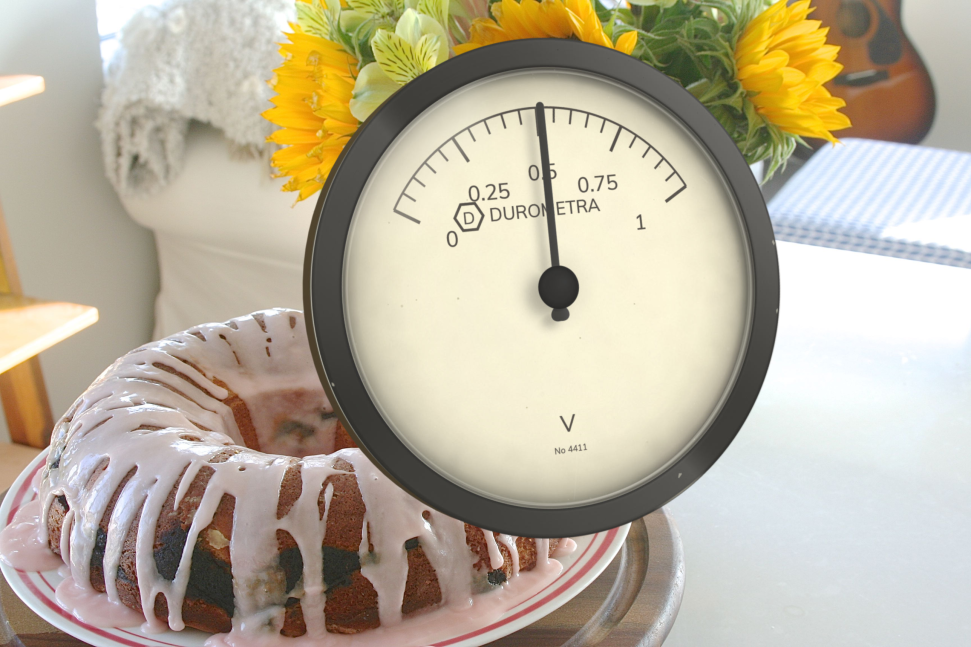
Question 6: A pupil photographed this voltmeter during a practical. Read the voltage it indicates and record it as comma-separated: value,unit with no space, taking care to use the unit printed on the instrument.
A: 0.5,V
